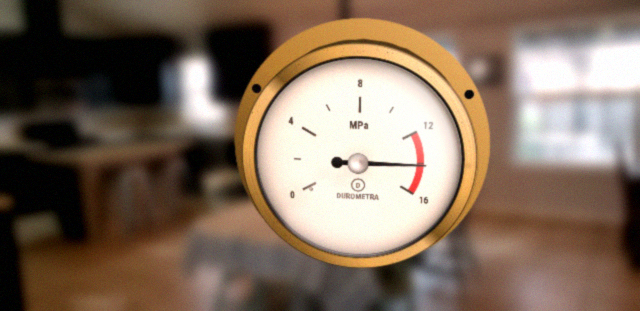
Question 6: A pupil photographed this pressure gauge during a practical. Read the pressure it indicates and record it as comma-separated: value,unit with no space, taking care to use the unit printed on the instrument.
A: 14,MPa
